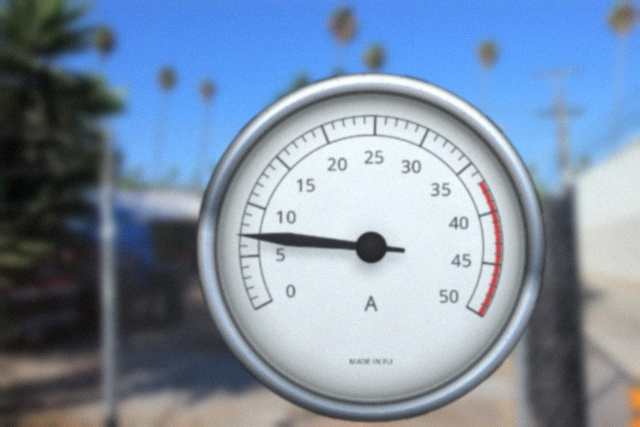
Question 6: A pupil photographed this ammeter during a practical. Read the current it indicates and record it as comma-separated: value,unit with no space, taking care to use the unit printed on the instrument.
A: 7,A
